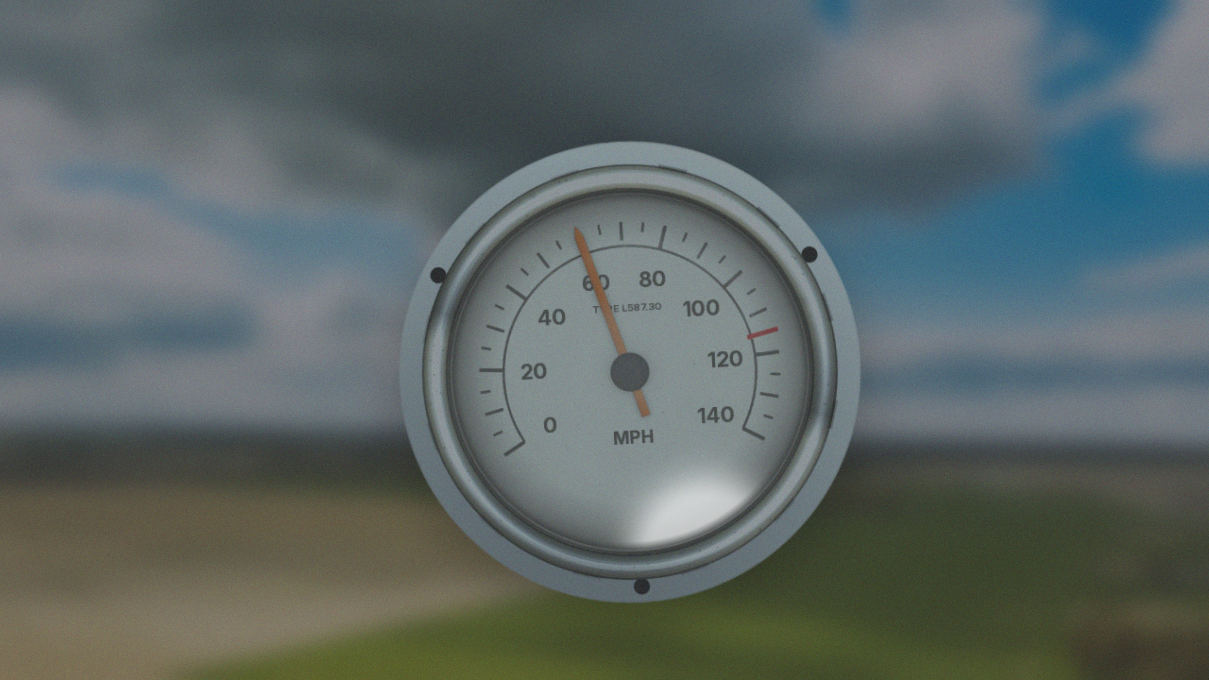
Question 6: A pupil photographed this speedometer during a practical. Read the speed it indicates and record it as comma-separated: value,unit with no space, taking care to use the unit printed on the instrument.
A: 60,mph
